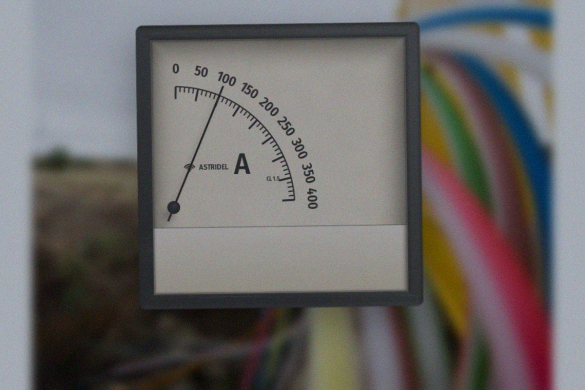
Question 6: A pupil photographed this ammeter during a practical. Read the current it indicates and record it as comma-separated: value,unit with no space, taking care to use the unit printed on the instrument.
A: 100,A
